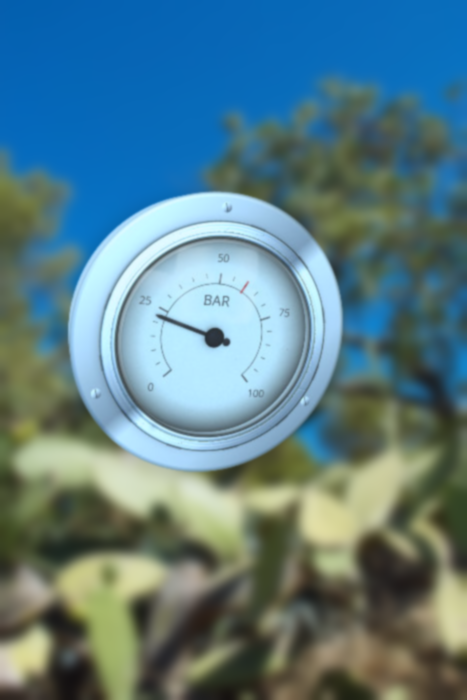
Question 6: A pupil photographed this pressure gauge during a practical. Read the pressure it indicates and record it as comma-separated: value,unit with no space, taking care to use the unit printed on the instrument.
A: 22.5,bar
